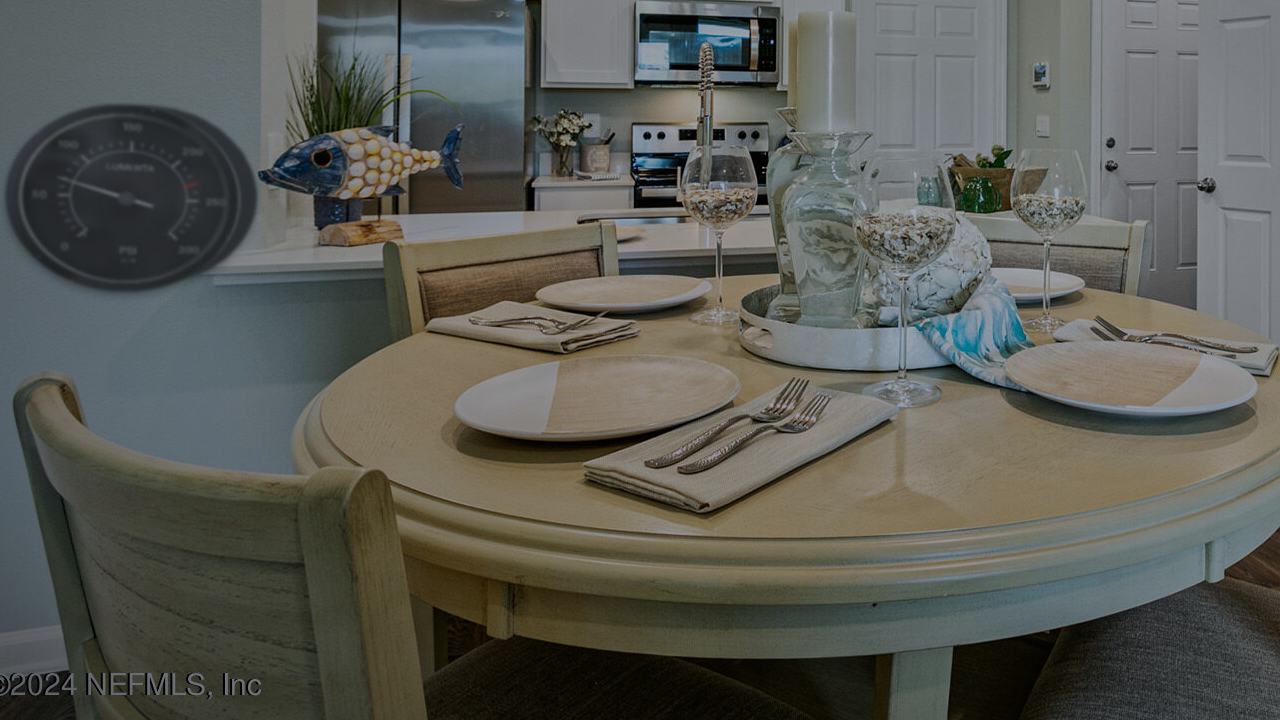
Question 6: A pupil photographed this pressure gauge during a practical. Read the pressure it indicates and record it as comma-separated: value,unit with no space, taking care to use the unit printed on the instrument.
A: 70,psi
